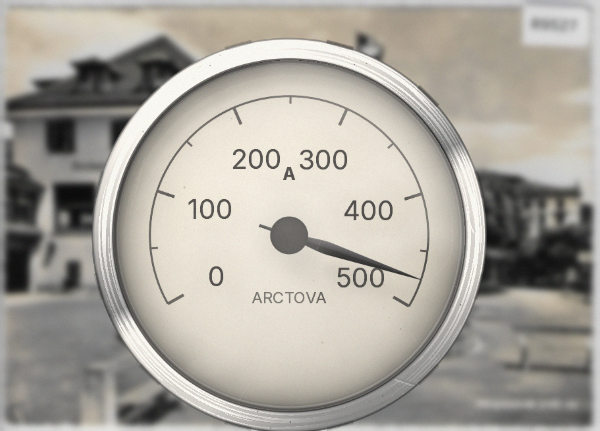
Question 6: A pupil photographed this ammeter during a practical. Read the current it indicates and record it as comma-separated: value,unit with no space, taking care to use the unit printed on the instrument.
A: 475,A
